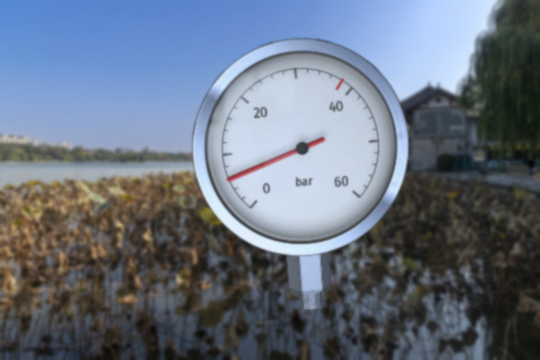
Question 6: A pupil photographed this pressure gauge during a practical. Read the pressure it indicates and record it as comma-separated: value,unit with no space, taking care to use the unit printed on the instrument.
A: 6,bar
